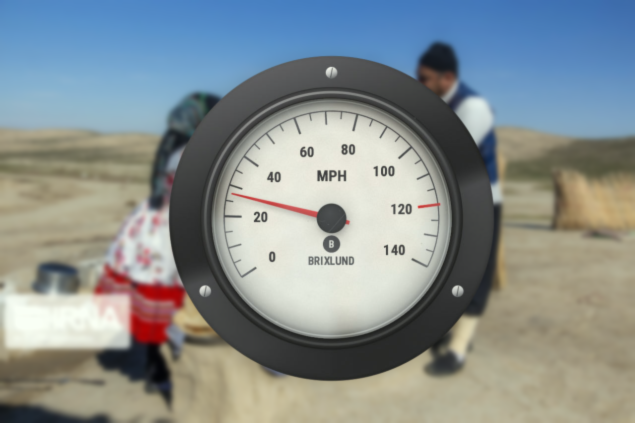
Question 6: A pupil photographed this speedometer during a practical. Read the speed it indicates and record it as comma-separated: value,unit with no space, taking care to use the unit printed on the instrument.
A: 27.5,mph
